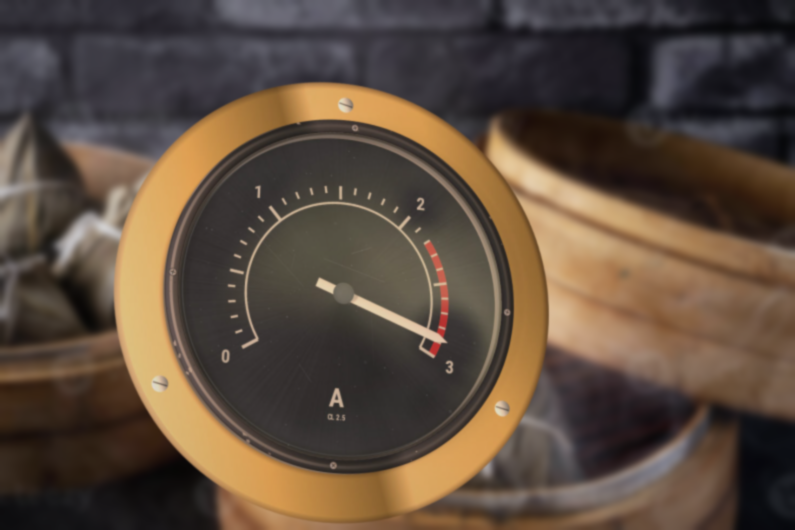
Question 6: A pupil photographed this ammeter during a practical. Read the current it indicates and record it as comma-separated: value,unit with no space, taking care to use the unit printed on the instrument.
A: 2.9,A
